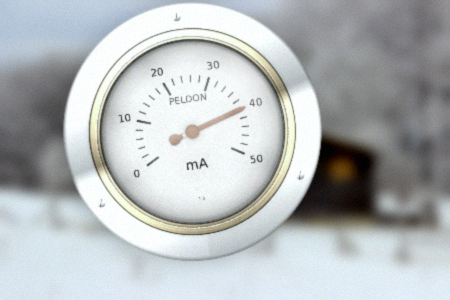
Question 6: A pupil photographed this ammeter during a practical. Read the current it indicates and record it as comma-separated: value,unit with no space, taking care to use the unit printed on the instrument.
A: 40,mA
